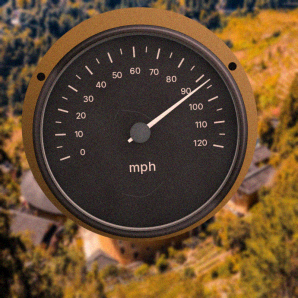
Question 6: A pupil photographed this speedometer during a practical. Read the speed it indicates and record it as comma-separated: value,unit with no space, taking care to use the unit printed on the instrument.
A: 92.5,mph
